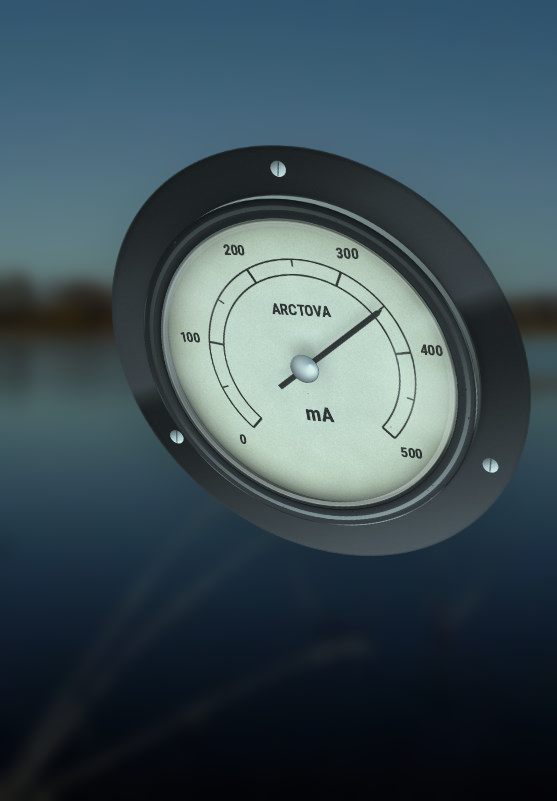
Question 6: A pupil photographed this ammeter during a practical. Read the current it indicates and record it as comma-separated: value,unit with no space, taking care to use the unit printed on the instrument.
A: 350,mA
